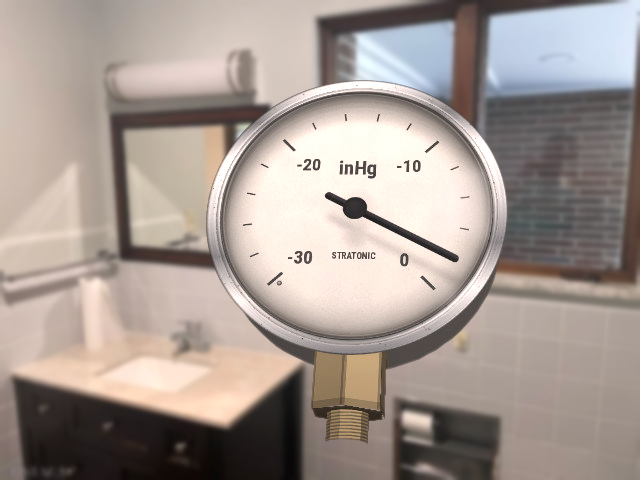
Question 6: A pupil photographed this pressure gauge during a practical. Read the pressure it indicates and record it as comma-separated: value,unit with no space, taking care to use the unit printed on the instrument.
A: -2,inHg
